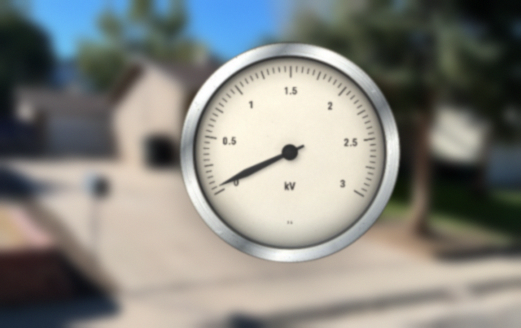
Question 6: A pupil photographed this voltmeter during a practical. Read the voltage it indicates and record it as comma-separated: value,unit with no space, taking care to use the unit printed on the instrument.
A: 0.05,kV
